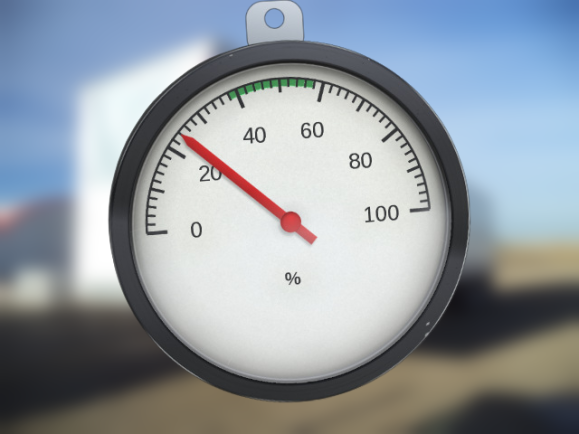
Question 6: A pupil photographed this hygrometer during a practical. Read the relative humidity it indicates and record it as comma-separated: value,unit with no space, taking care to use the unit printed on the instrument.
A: 24,%
